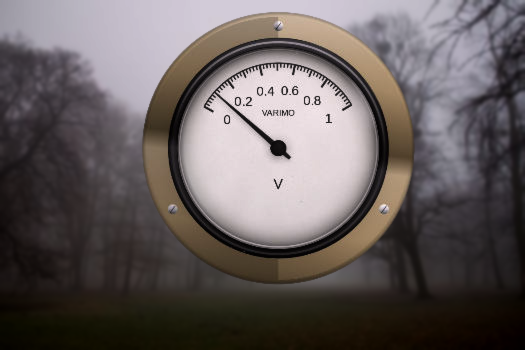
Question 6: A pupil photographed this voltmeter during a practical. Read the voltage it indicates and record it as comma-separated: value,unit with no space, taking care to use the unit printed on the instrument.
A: 0.1,V
